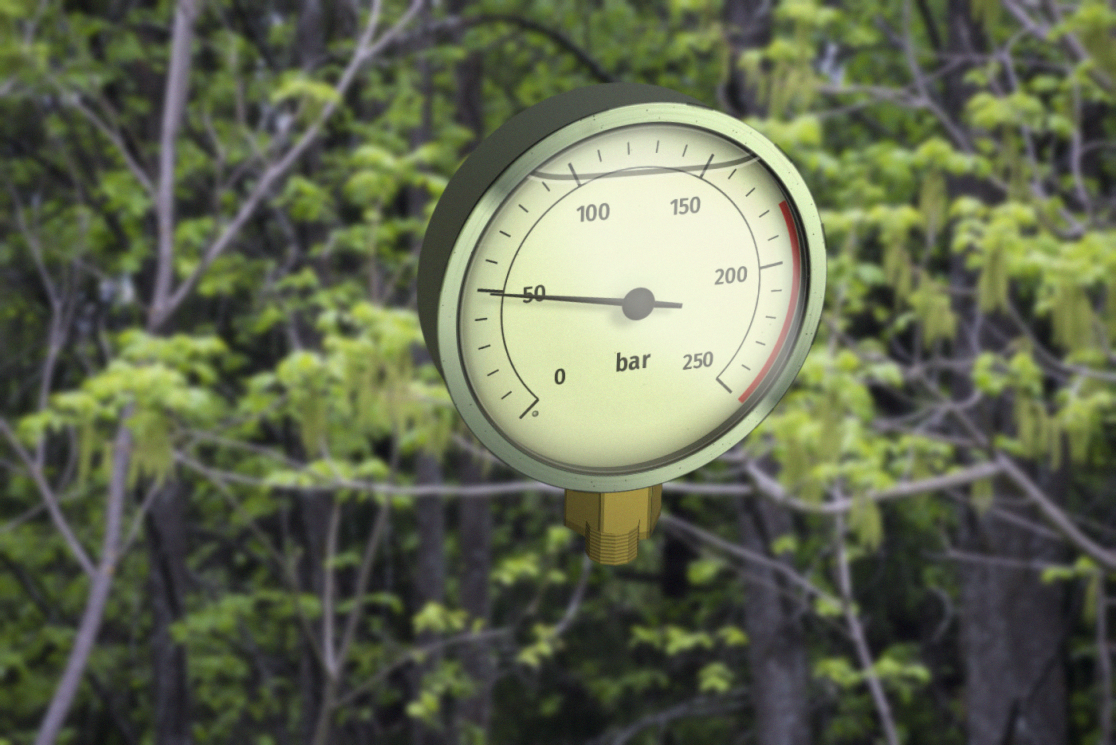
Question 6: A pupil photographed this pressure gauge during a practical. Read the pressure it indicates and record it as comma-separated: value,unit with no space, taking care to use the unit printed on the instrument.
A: 50,bar
